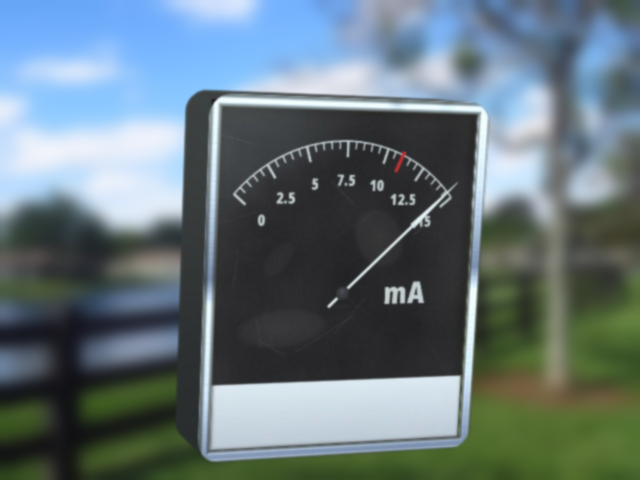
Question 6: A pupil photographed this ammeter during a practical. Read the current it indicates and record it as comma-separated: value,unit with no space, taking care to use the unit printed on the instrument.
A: 14.5,mA
